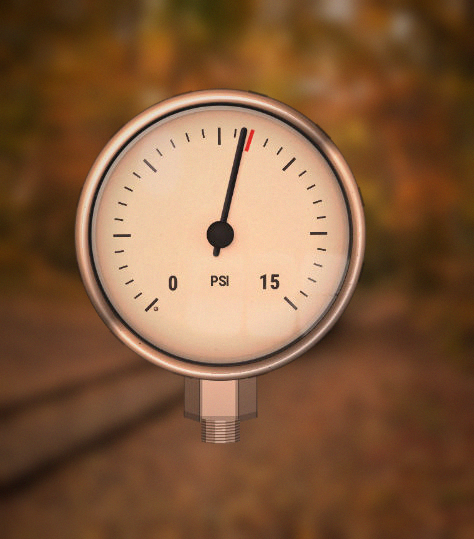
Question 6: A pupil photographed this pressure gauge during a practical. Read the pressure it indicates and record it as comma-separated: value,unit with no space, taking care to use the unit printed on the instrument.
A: 8.25,psi
